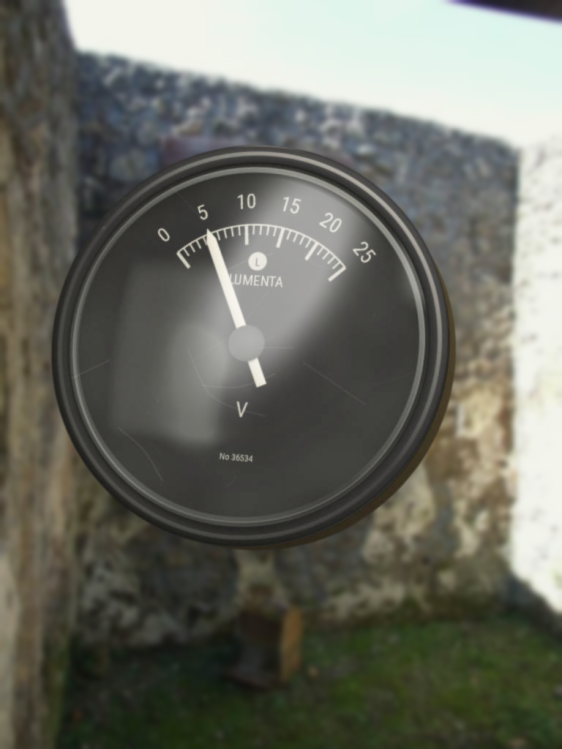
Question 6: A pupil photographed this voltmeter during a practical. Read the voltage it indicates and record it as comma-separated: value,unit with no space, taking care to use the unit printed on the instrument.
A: 5,V
